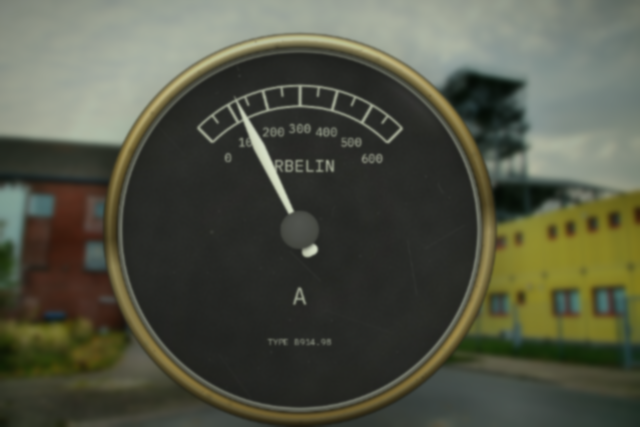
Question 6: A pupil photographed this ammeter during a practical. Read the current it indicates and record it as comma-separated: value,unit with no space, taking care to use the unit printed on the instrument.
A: 125,A
